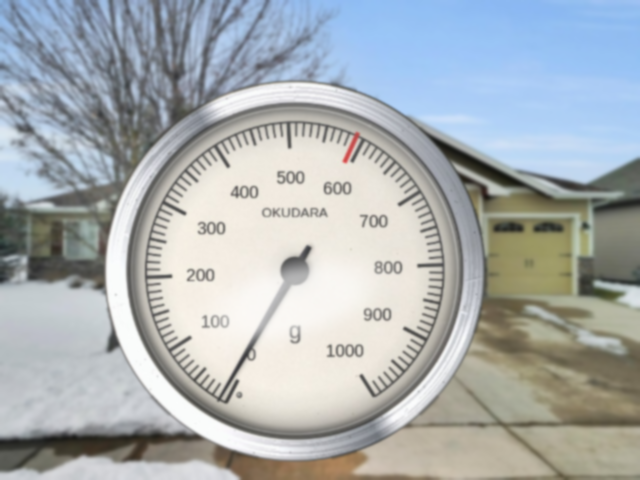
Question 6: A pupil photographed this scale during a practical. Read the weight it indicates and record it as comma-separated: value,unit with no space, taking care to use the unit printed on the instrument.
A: 10,g
